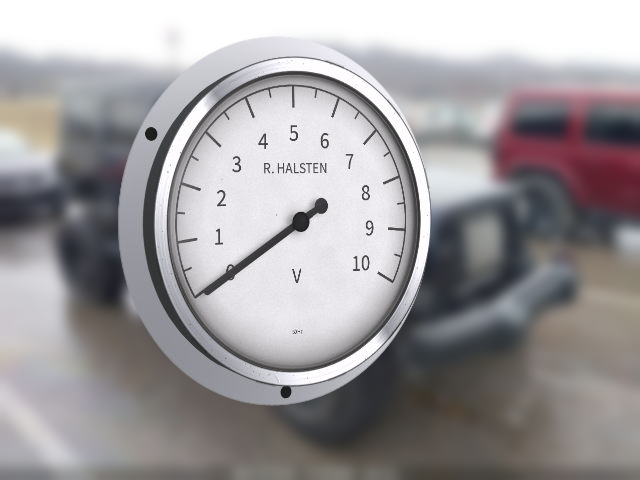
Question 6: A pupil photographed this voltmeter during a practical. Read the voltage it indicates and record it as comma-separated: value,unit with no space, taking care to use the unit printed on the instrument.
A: 0,V
